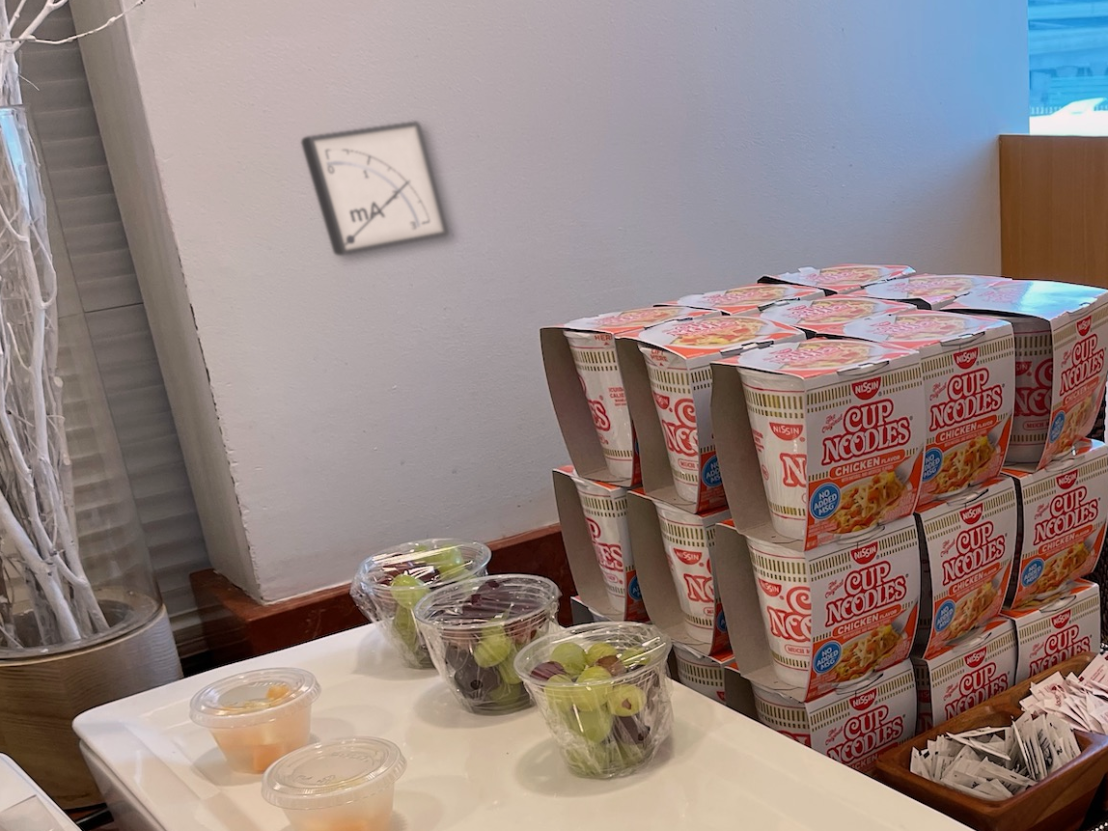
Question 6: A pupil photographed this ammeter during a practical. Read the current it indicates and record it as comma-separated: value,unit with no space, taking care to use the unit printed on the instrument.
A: 2,mA
